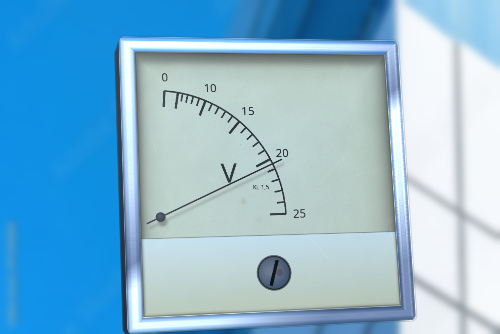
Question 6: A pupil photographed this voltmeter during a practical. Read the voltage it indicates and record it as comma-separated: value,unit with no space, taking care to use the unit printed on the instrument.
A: 20.5,V
